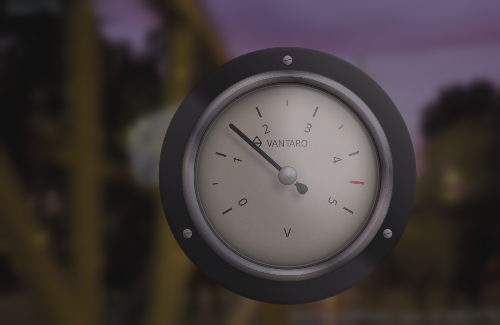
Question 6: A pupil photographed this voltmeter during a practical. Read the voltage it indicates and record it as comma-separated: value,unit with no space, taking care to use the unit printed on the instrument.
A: 1.5,V
